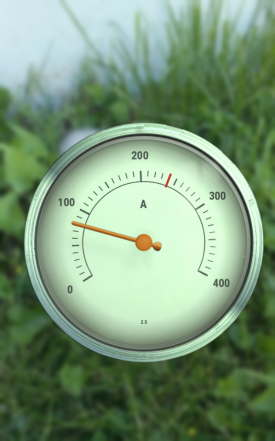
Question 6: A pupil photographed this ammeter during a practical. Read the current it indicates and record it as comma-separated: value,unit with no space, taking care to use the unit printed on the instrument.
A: 80,A
